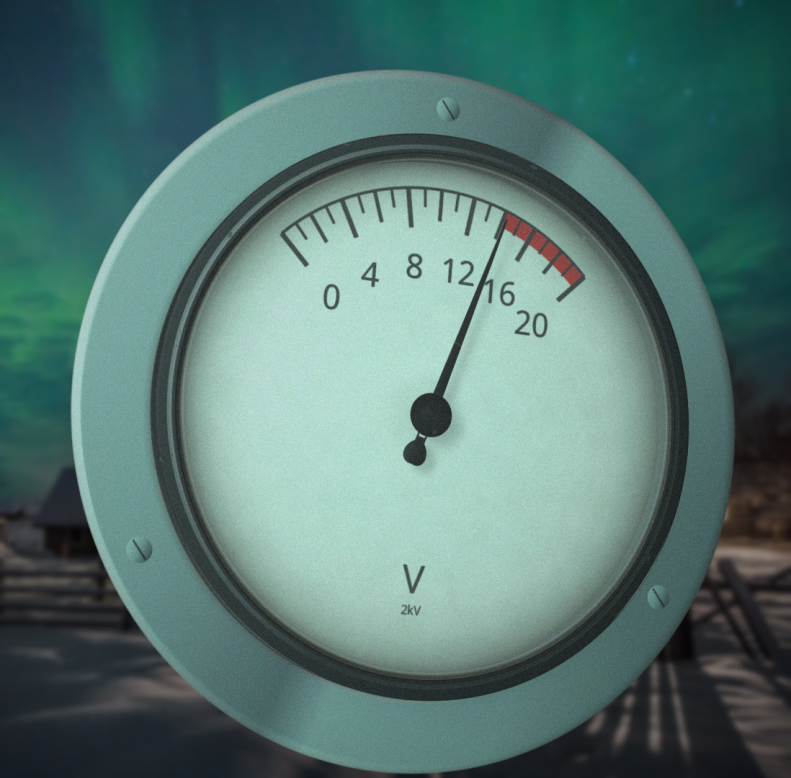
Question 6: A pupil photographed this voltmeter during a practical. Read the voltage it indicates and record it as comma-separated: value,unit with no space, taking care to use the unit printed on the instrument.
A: 14,V
